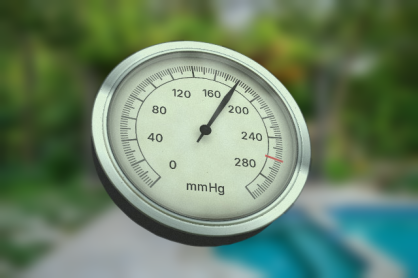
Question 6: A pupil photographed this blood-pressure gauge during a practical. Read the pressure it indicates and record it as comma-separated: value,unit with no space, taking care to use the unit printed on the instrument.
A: 180,mmHg
